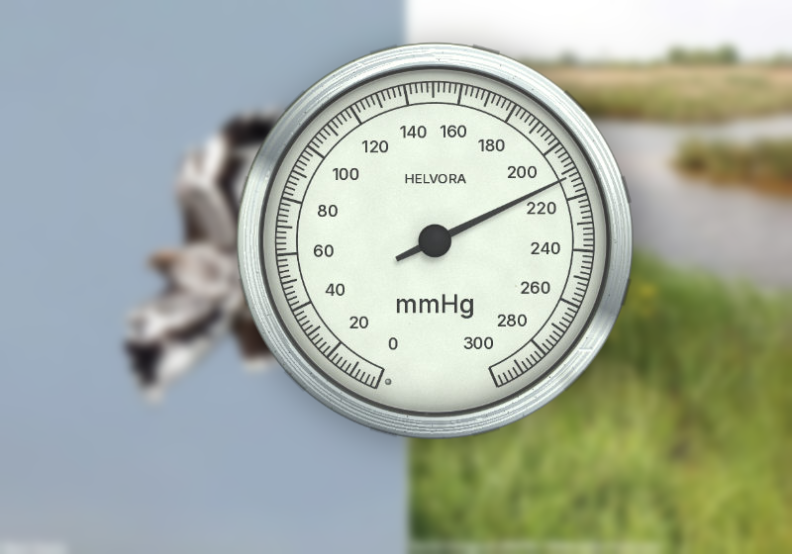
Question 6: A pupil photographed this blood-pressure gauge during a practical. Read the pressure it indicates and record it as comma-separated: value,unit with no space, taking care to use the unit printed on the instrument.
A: 212,mmHg
